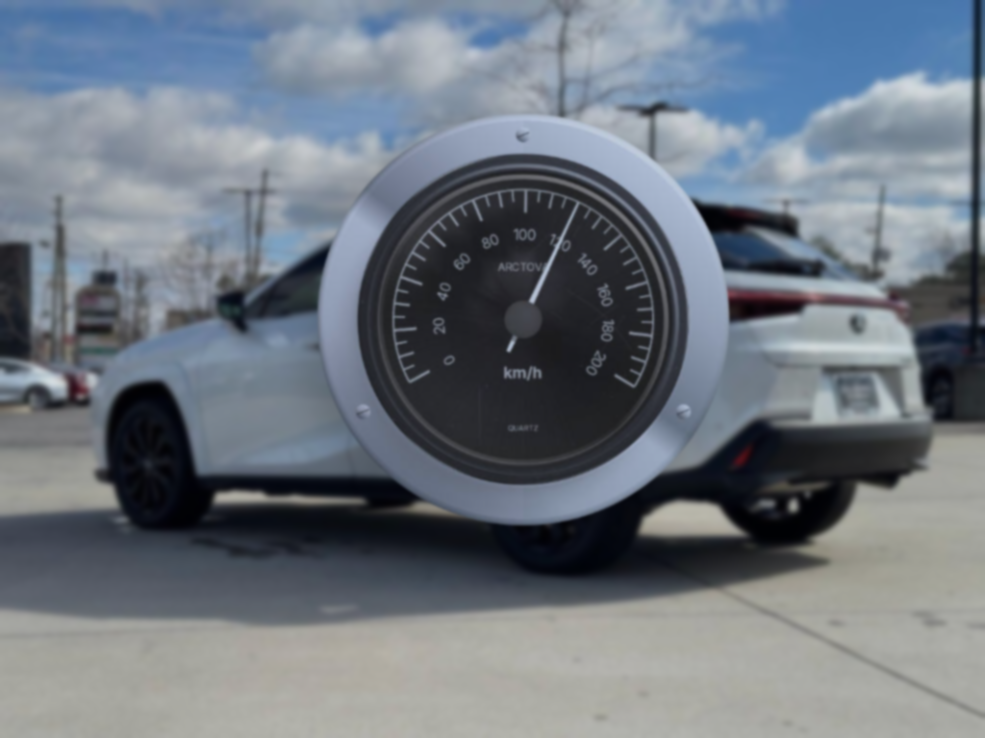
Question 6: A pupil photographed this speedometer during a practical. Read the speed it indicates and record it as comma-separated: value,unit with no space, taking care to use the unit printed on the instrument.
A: 120,km/h
